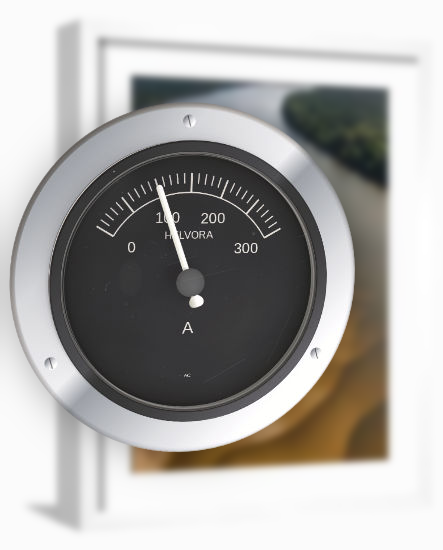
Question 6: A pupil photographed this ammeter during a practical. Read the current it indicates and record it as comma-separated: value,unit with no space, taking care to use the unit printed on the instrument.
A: 100,A
